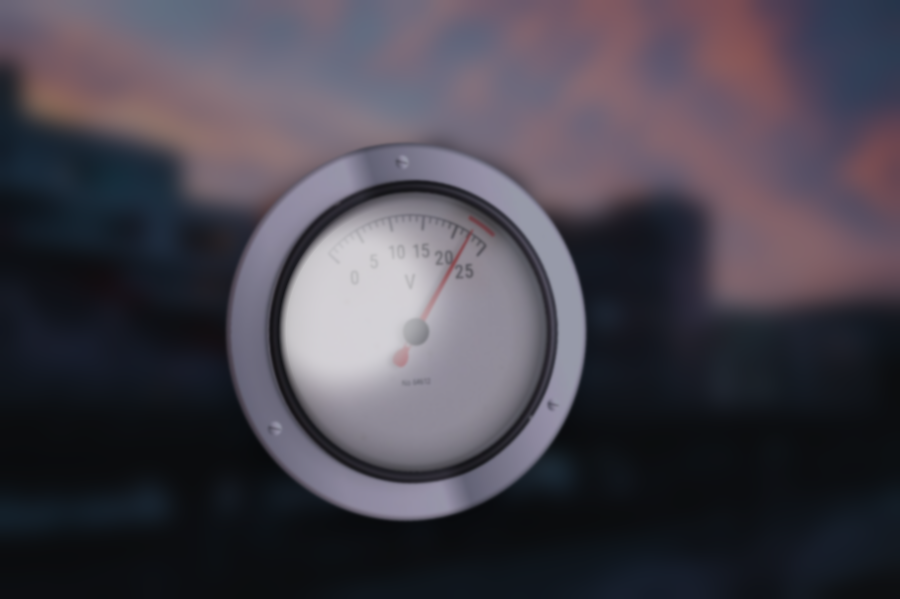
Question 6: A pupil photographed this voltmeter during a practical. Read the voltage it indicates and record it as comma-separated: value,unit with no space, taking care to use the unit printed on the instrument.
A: 22,V
